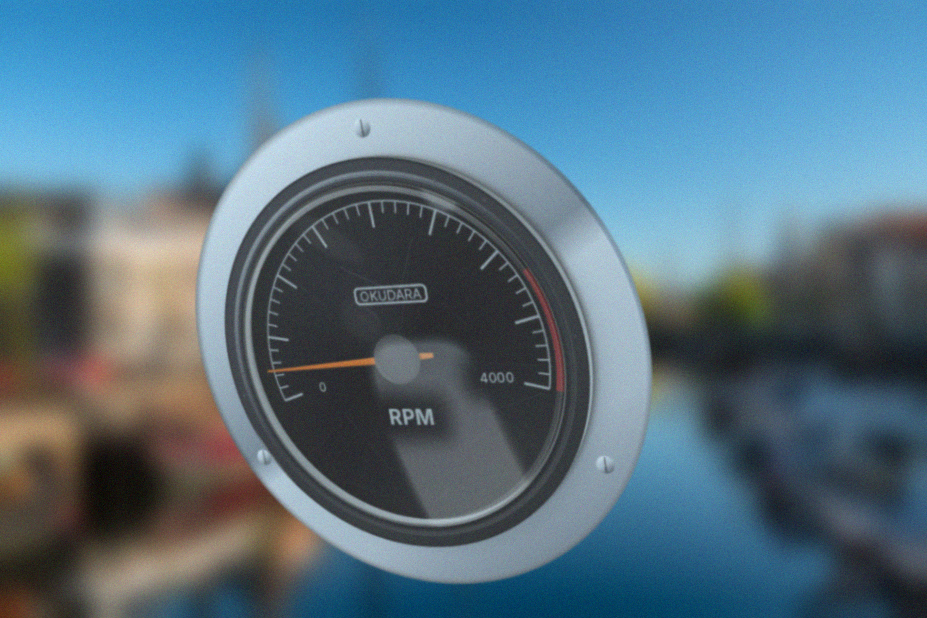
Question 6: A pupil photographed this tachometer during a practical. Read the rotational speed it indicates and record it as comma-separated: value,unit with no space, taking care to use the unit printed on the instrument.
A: 250,rpm
